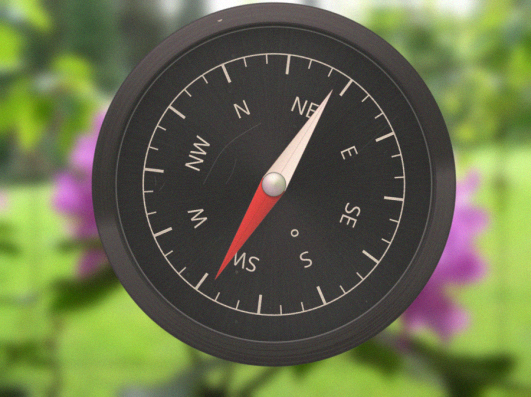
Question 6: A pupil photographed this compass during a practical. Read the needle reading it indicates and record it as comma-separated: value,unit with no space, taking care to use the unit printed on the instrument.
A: 235,°
